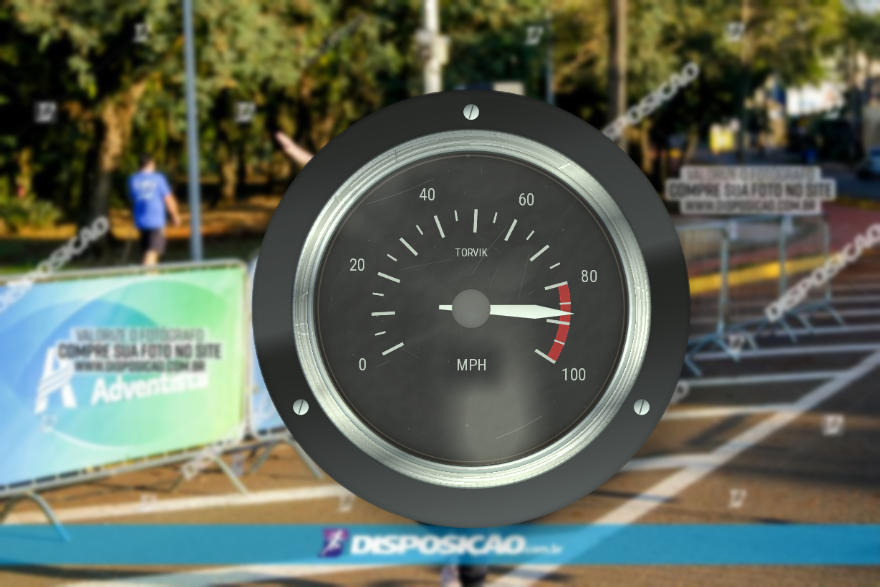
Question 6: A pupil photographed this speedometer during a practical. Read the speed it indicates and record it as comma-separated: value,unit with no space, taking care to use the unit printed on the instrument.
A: 87.5,mph
